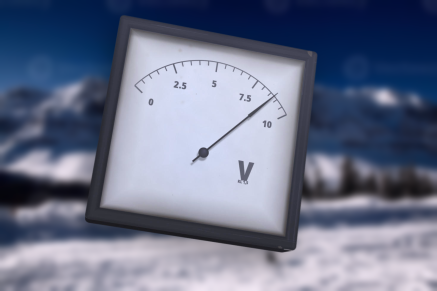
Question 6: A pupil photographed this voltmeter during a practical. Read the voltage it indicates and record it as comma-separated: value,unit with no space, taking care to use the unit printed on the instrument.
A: 8.75,V
